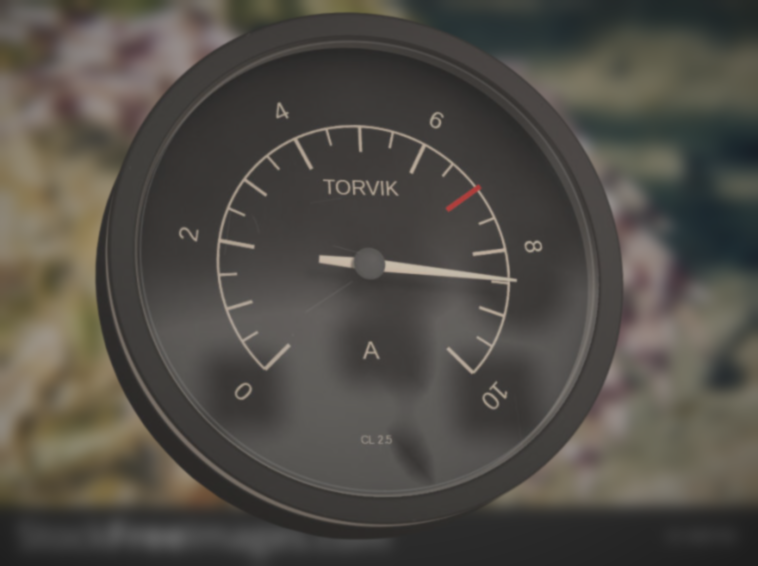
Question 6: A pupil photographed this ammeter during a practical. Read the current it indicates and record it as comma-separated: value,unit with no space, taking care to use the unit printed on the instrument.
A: 8.5,A
